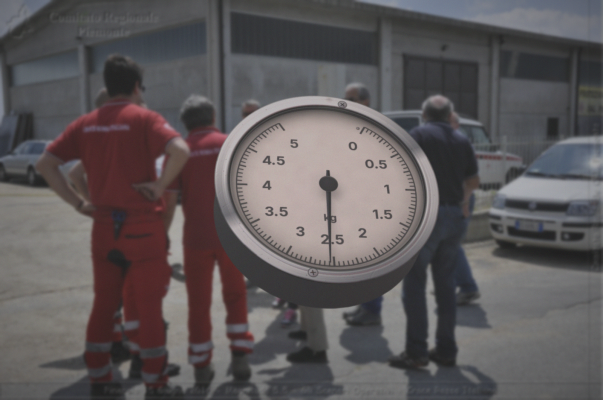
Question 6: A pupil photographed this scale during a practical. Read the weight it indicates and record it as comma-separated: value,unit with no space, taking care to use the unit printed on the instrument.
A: 2.55,kg
